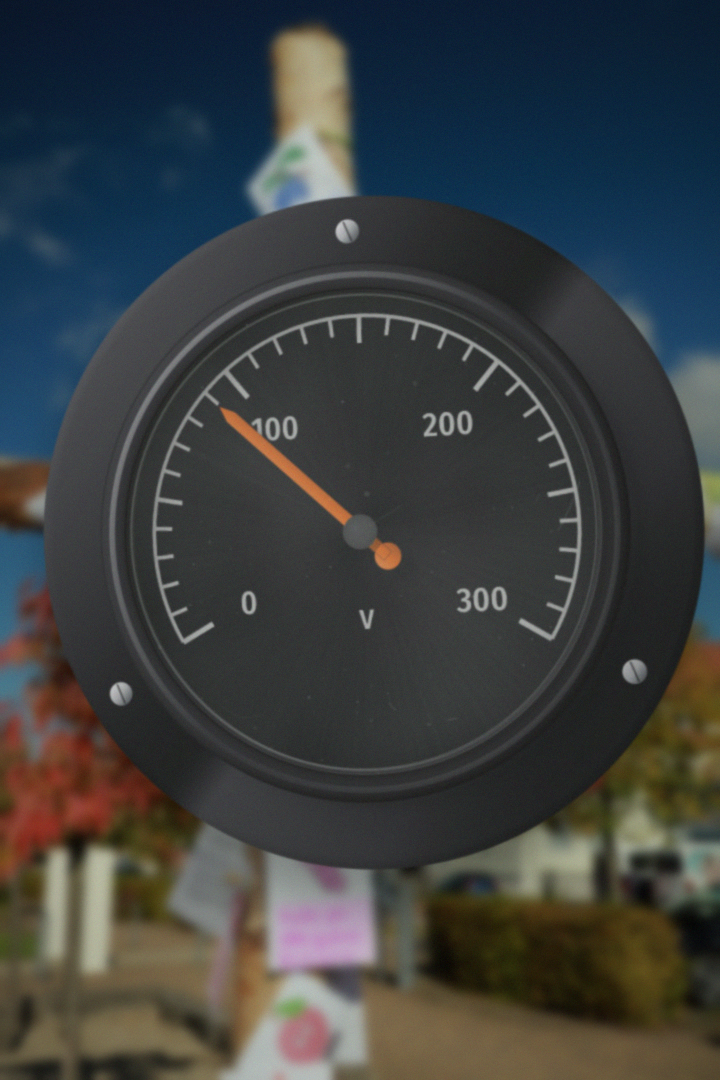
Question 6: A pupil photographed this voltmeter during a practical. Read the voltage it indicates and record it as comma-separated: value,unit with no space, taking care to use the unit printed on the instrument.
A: 90,V
